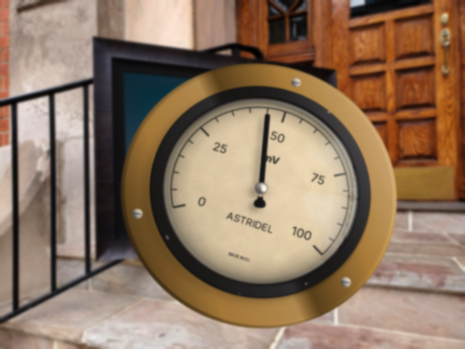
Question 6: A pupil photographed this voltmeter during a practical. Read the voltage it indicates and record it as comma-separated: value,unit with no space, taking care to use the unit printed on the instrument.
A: 45,mV
